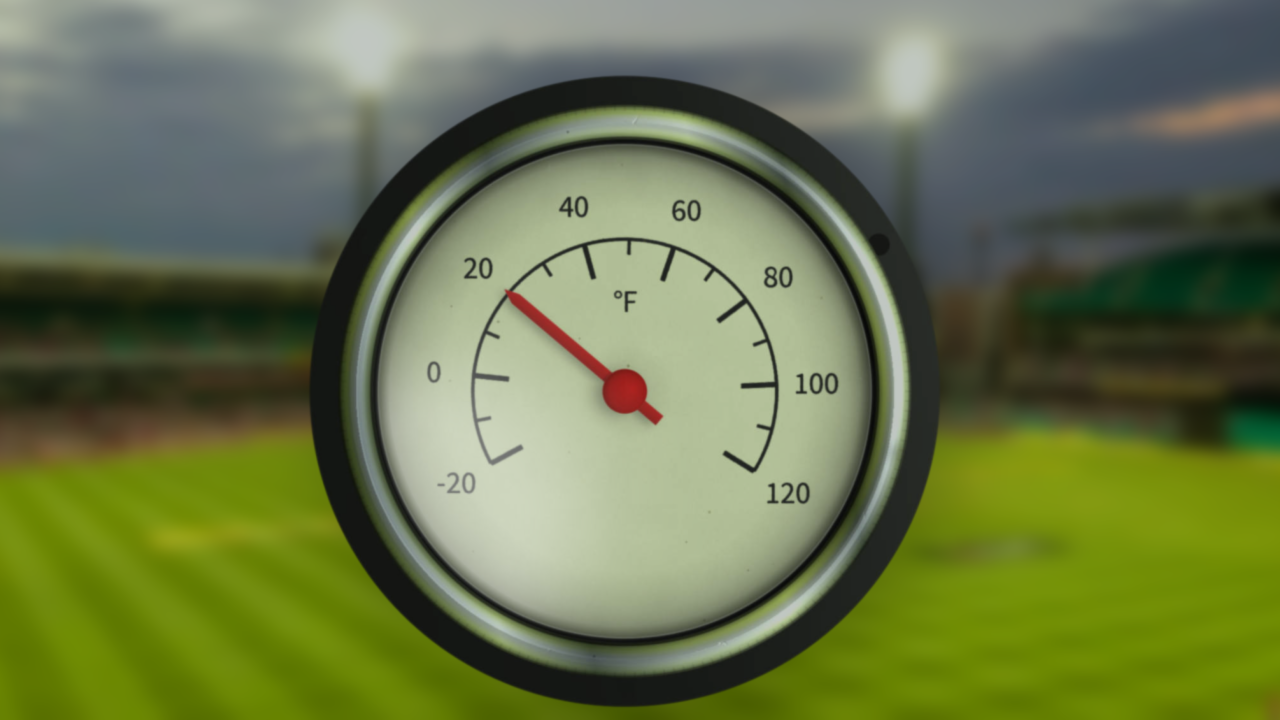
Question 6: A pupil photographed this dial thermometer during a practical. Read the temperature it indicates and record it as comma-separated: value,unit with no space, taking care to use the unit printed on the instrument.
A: 20,°F
